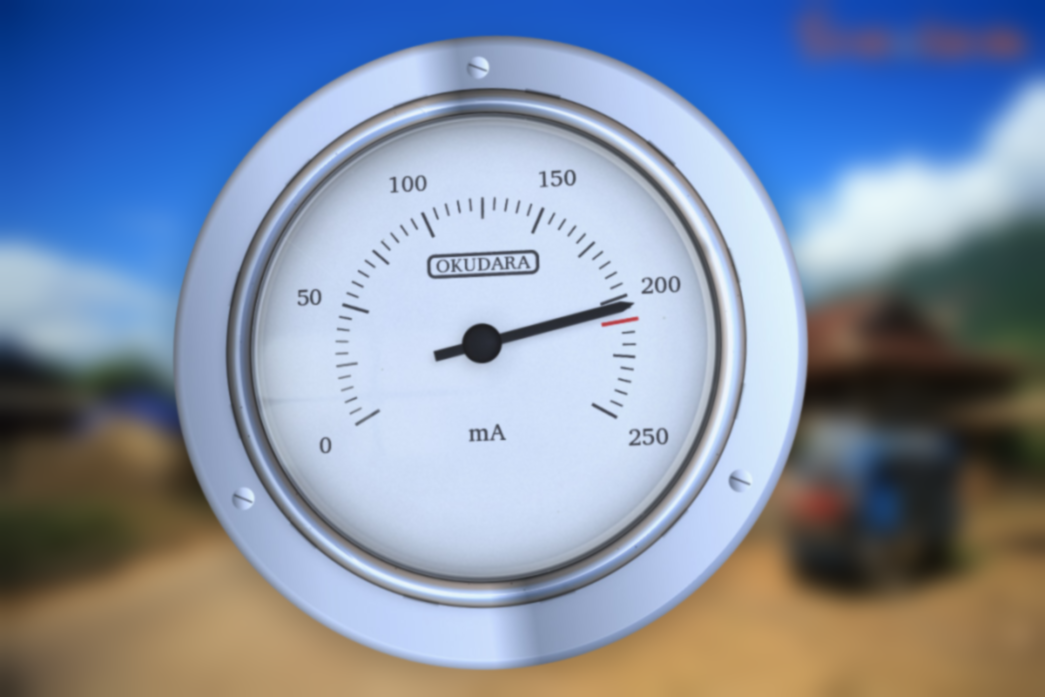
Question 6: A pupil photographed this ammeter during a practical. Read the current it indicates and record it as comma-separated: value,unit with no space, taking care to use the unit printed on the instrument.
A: 205,mA
